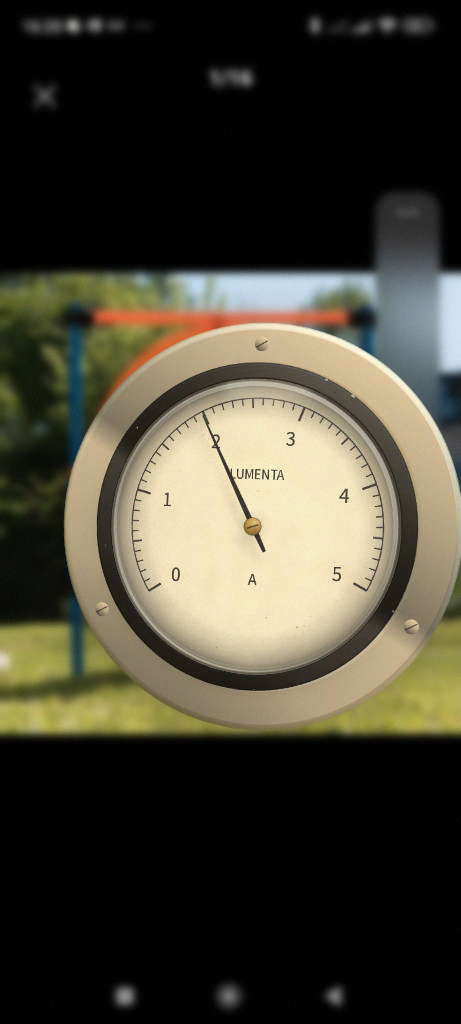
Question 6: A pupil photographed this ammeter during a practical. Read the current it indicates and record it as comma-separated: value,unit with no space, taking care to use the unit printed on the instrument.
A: 2,A
